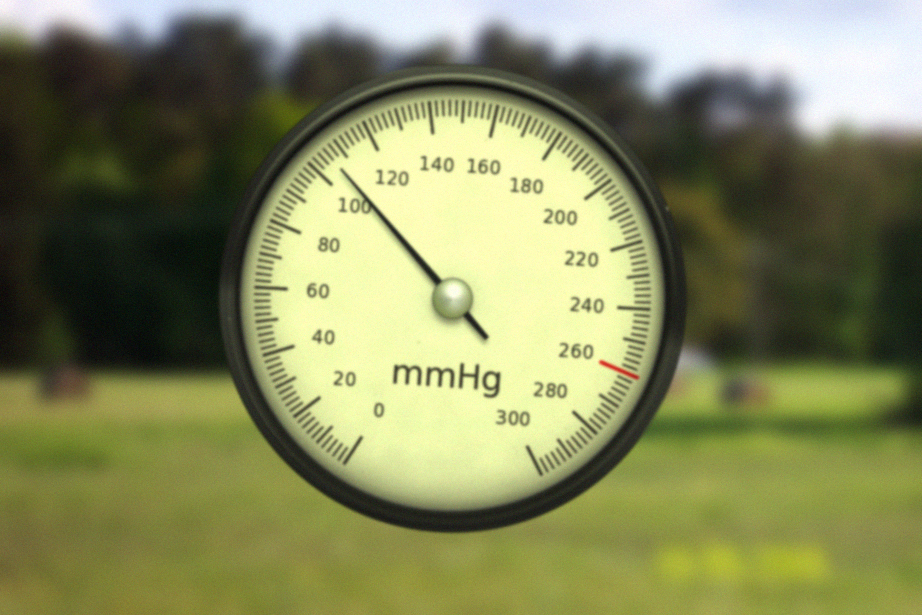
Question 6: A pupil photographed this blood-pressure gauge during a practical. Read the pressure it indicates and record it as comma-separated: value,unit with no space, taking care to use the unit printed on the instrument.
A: 106,mmHg
